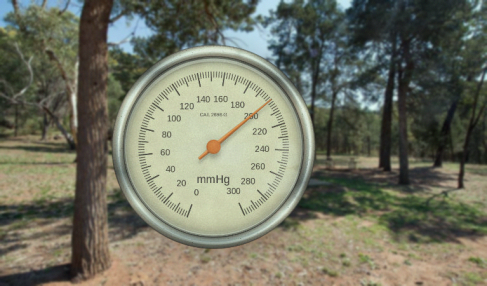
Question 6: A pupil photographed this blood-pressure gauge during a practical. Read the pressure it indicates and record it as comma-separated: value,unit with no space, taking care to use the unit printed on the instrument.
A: 200,mmHg
